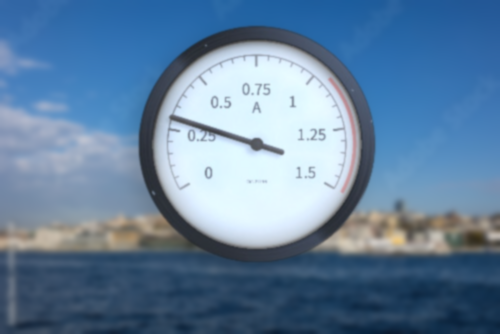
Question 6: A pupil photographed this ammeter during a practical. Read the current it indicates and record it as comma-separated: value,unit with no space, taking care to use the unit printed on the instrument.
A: 0.3,A
